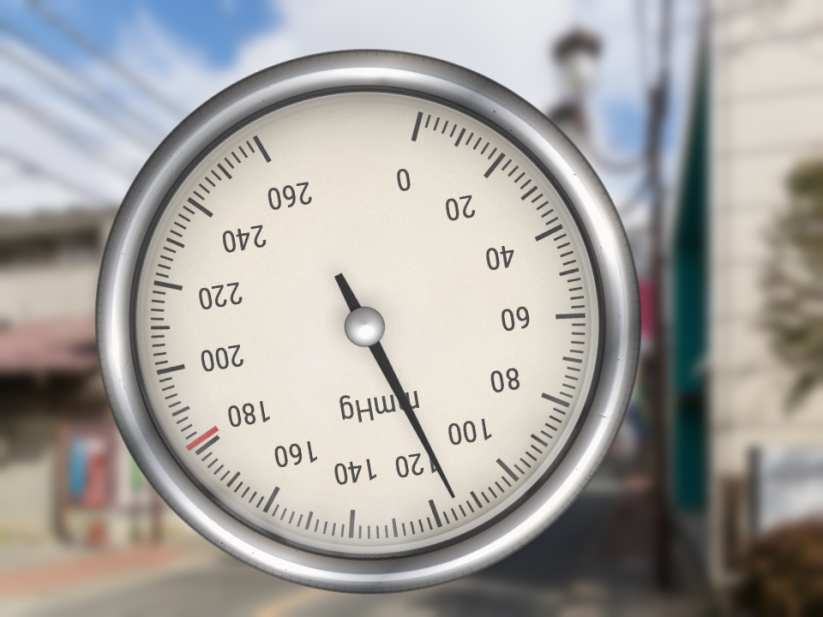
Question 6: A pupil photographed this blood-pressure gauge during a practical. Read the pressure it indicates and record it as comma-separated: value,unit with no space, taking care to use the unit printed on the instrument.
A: 114,mmHg
